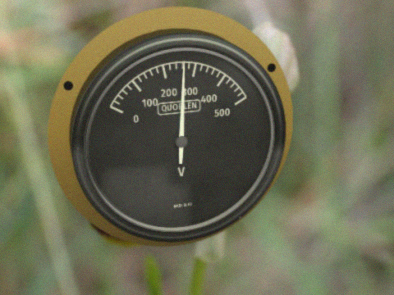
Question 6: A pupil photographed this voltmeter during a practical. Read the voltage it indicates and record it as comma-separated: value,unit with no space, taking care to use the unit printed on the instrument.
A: 260,V
